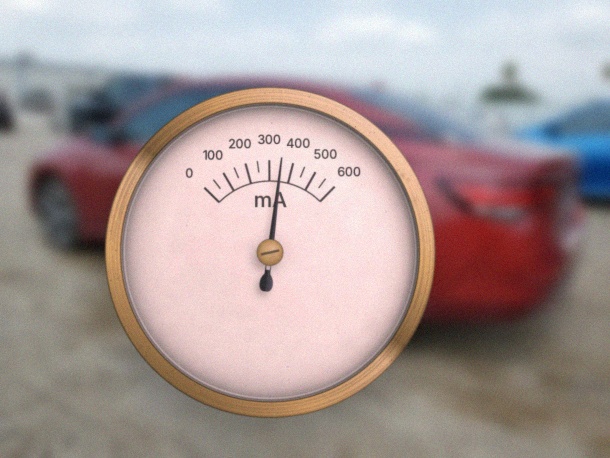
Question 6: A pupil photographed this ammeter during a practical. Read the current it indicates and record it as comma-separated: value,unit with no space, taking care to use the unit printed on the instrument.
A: 350,mA
